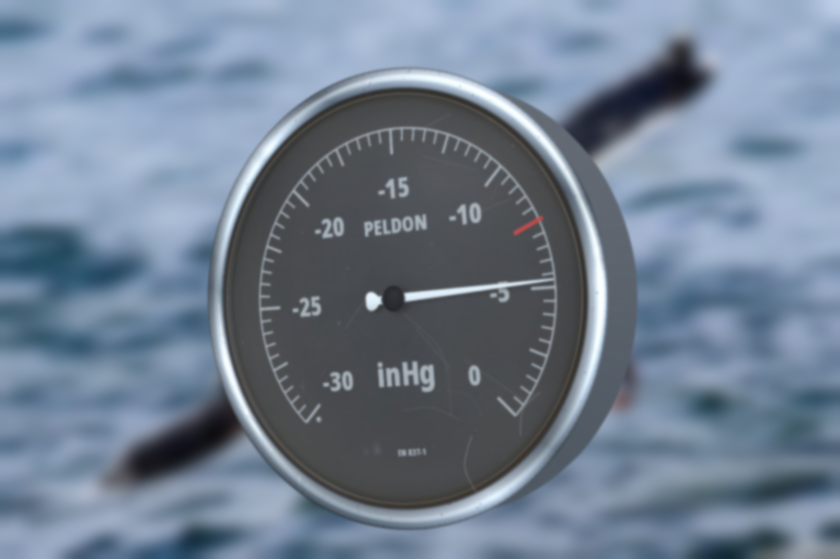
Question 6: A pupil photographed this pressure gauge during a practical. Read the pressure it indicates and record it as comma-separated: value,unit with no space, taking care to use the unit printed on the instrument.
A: -5.25,inHg
